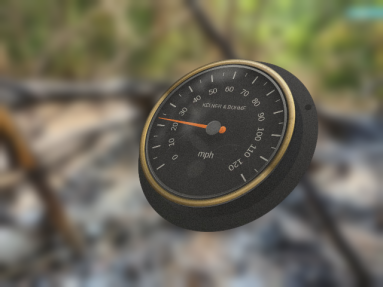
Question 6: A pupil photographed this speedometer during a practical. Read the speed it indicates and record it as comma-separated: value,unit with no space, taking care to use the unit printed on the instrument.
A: 22.5,mph
